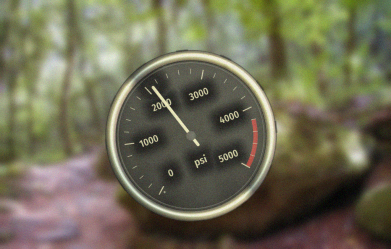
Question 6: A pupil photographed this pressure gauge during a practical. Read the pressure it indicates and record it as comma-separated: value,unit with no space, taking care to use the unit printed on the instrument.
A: 2100,psi
